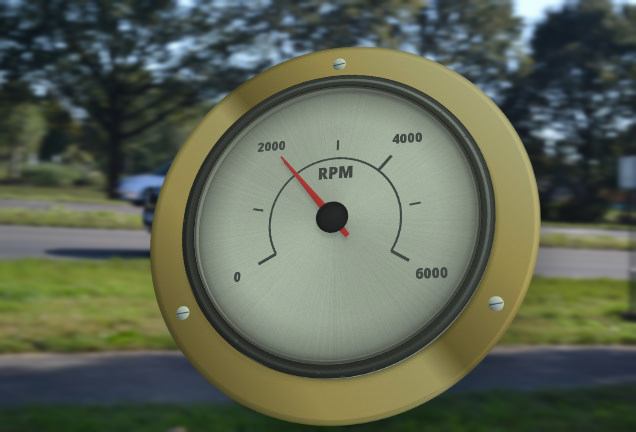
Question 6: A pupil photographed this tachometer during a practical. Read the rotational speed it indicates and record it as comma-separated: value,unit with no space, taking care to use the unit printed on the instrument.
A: 2000,rpm
